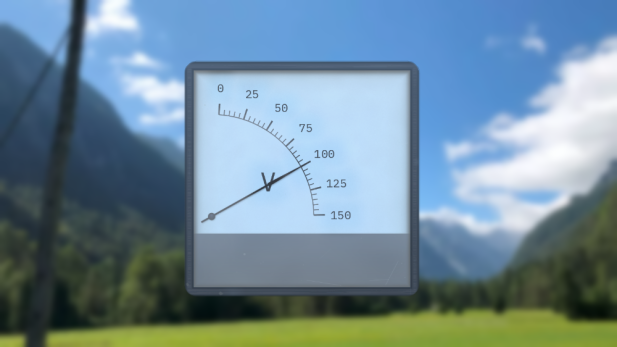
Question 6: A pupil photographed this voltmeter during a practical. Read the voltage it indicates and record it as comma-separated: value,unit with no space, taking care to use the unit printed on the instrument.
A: 100,V
